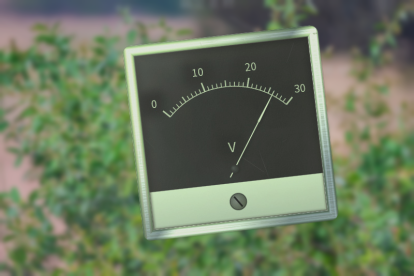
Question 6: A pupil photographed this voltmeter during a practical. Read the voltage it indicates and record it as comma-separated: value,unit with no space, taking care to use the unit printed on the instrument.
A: 26,V
